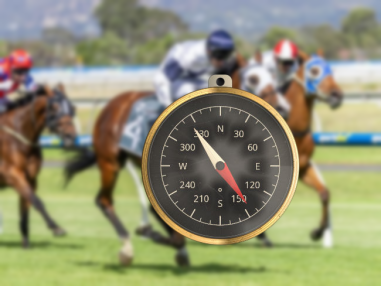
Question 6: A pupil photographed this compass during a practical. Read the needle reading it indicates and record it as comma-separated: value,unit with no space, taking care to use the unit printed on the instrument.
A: 145,°
